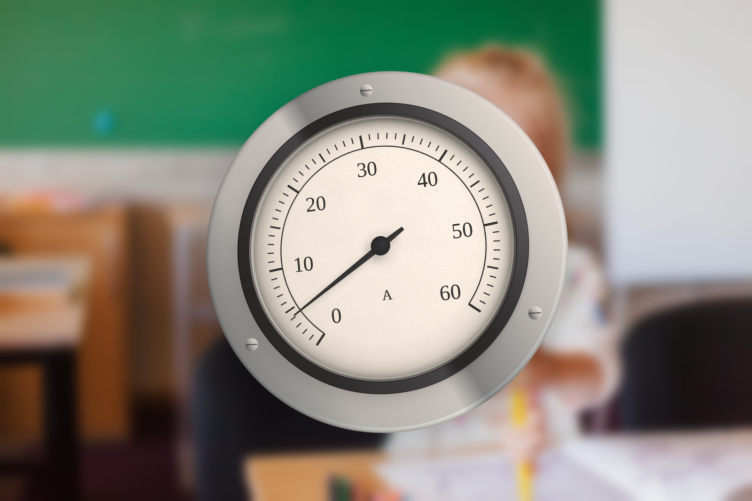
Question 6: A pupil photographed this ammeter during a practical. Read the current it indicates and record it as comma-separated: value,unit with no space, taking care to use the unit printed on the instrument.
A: 4,A
